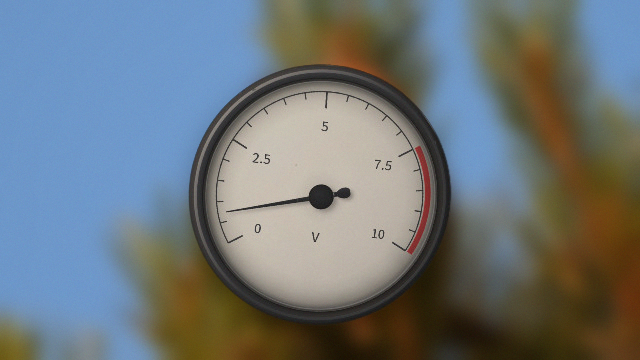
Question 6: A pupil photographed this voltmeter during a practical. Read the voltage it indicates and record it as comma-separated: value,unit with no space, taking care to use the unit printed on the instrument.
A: 0.75,V
